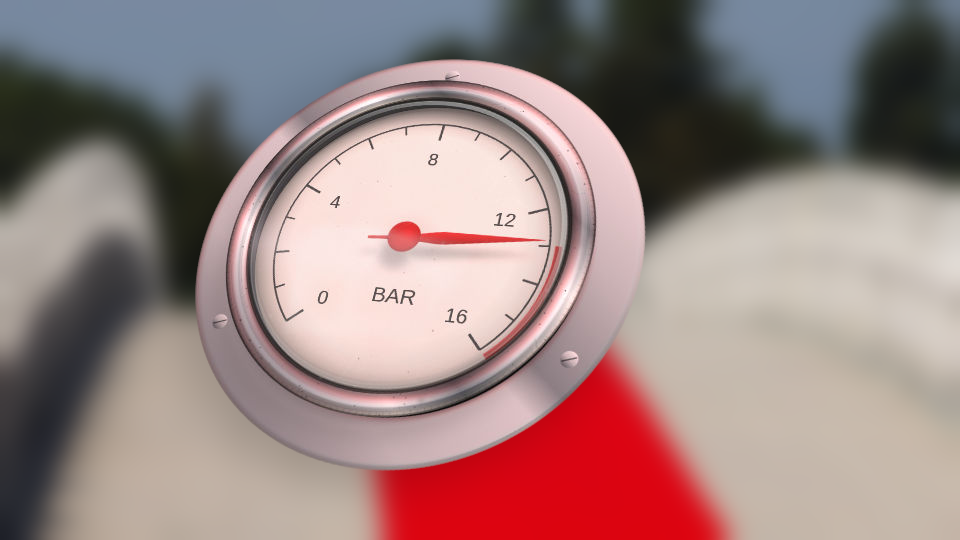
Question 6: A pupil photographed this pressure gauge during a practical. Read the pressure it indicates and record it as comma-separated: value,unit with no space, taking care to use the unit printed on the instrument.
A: 13,bar
